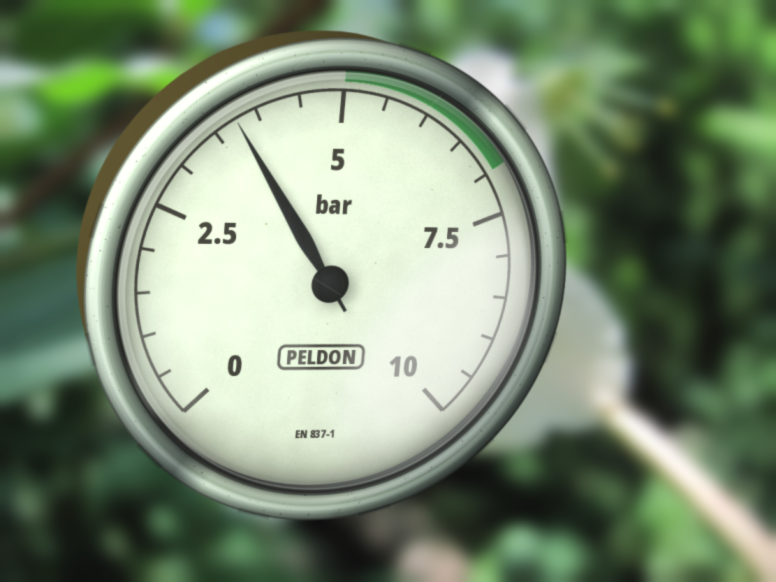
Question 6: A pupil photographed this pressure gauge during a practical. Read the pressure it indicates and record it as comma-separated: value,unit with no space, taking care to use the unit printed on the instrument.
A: 3.75,bar
